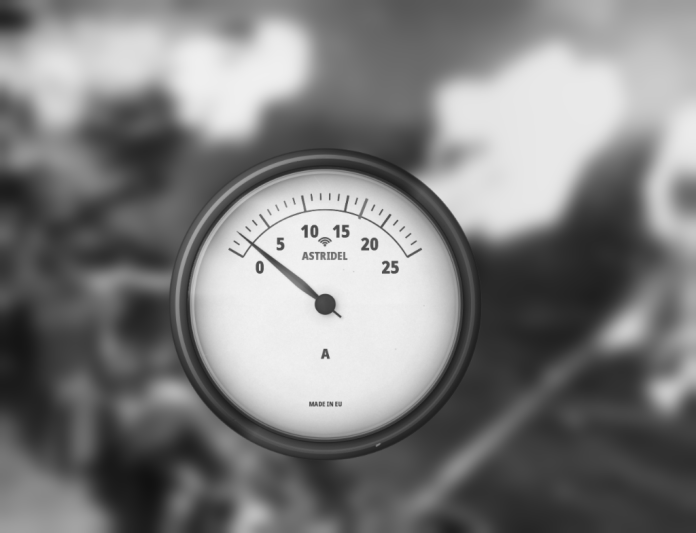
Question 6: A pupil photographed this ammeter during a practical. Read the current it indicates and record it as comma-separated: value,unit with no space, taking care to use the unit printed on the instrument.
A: 2,A
